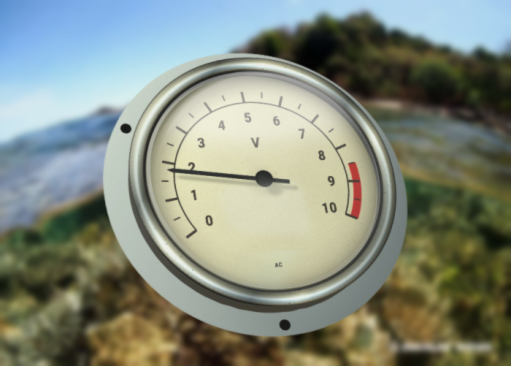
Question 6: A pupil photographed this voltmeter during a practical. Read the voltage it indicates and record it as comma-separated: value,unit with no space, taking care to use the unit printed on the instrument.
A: 1.75,V
